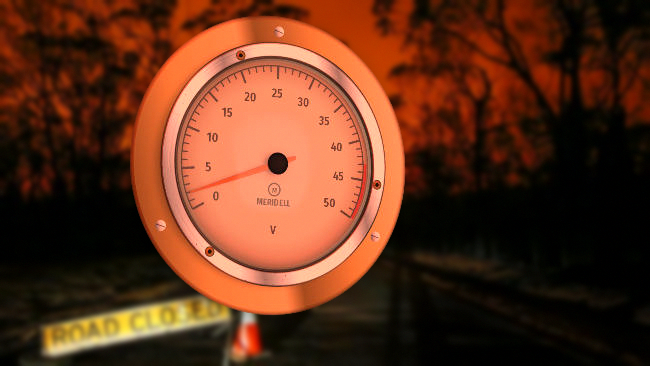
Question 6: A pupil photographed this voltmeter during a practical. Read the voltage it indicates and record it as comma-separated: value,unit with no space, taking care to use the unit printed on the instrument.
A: 2,V
